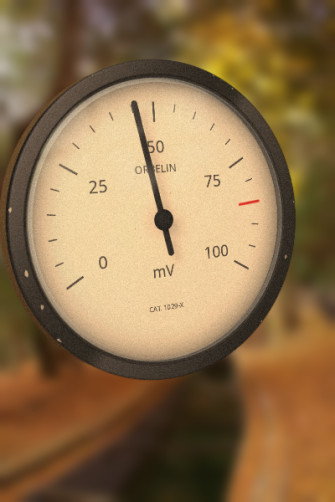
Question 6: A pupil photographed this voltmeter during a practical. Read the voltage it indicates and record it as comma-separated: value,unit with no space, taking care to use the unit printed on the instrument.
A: 45,mV
